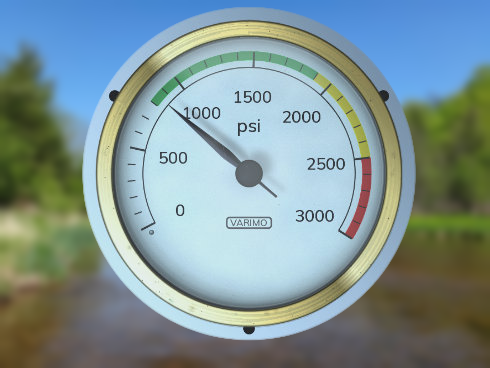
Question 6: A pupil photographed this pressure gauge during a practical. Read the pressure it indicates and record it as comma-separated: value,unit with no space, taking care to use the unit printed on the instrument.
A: 850,psi
